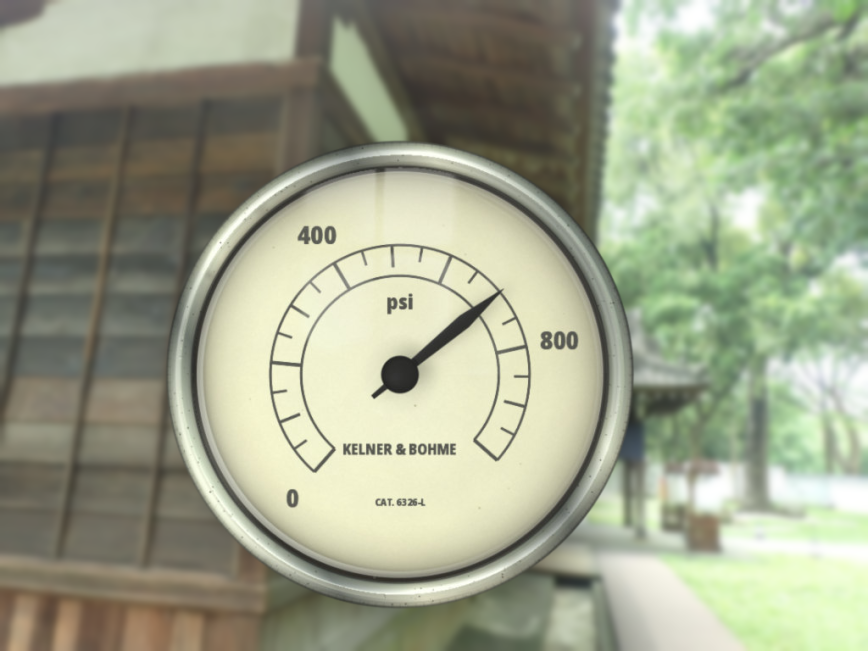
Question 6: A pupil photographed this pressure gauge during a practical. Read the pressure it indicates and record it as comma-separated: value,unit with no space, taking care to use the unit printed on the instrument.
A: 700,psi
